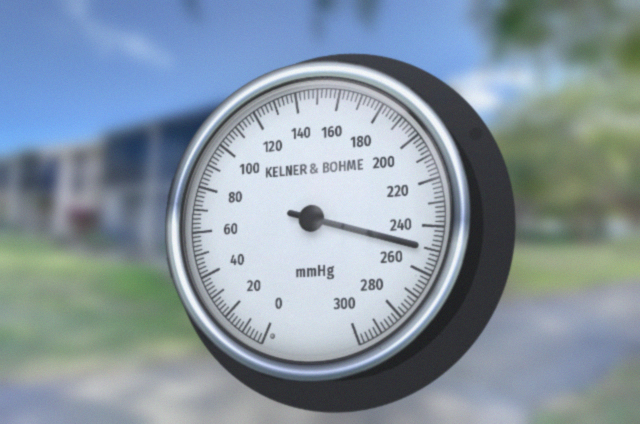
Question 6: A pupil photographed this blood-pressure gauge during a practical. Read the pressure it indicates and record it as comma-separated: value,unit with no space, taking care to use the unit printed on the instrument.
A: 250,mmHg
